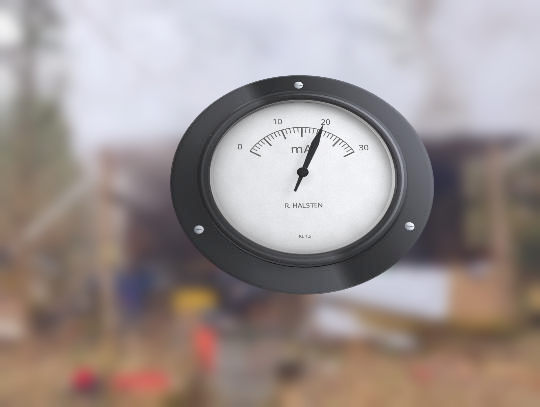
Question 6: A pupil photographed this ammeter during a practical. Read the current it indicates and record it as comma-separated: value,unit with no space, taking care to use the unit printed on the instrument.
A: 20,mA
